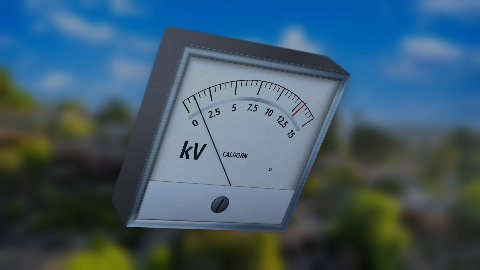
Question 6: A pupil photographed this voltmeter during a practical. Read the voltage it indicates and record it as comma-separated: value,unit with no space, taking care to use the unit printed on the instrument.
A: 1,kV
